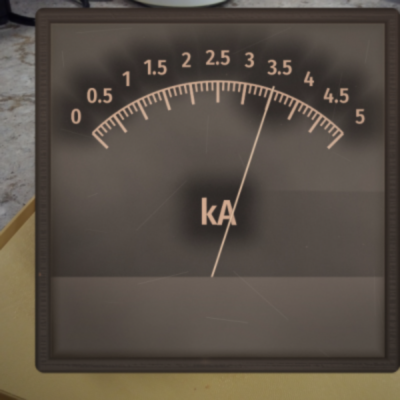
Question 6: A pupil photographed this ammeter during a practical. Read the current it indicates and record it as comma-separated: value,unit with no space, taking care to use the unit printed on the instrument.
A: 3.5,kA
